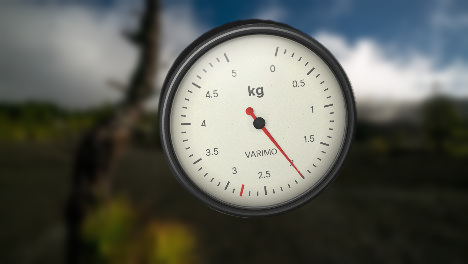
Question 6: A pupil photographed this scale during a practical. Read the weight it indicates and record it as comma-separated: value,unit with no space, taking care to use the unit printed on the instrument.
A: 2,kg
